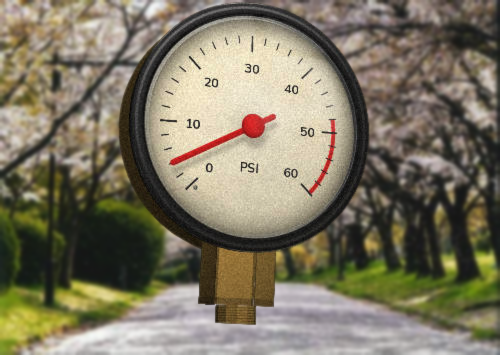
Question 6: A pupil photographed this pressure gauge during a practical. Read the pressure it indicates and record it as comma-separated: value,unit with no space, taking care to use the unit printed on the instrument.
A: 4,psi
